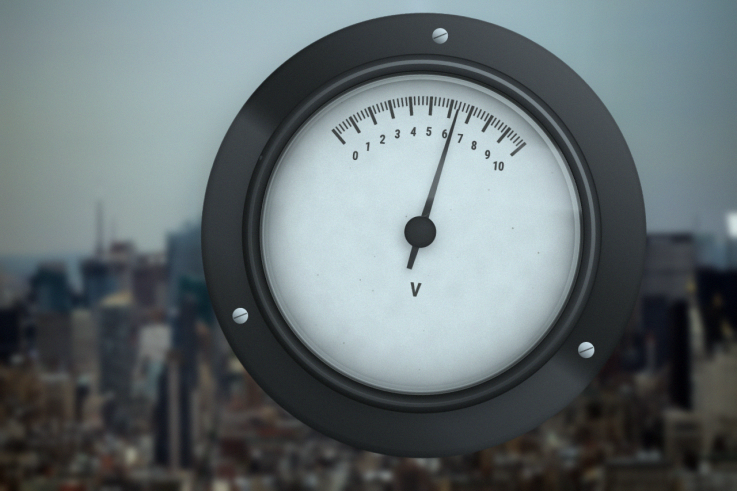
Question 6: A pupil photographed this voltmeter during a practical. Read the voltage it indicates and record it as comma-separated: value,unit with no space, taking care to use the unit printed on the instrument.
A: 6.4,V
